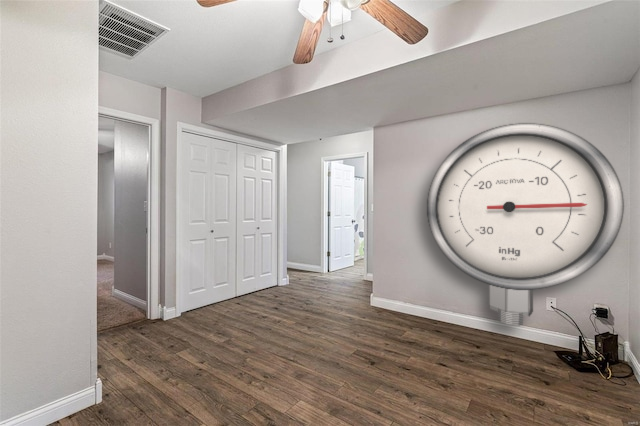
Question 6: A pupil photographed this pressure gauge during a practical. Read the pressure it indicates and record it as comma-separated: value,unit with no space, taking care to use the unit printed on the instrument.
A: -5,inHg
